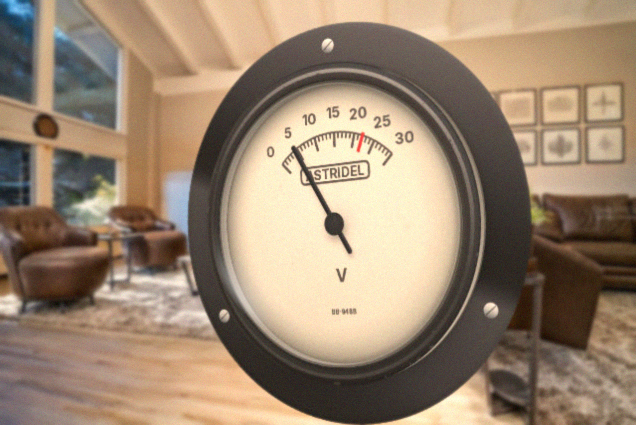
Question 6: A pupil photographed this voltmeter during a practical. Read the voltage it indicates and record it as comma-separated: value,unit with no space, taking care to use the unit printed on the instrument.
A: 5,V
